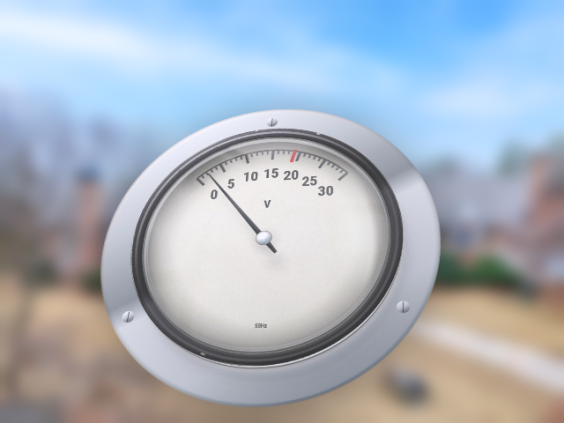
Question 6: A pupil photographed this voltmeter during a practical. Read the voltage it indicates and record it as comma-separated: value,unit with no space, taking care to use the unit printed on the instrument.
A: 2,V
